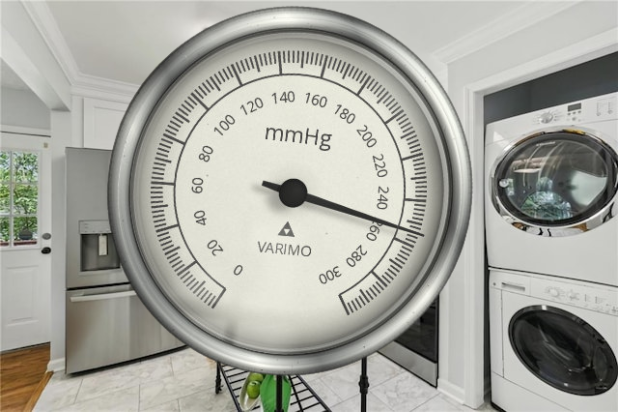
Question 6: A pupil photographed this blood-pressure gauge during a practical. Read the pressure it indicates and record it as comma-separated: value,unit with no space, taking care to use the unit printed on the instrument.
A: 254,mmHg
